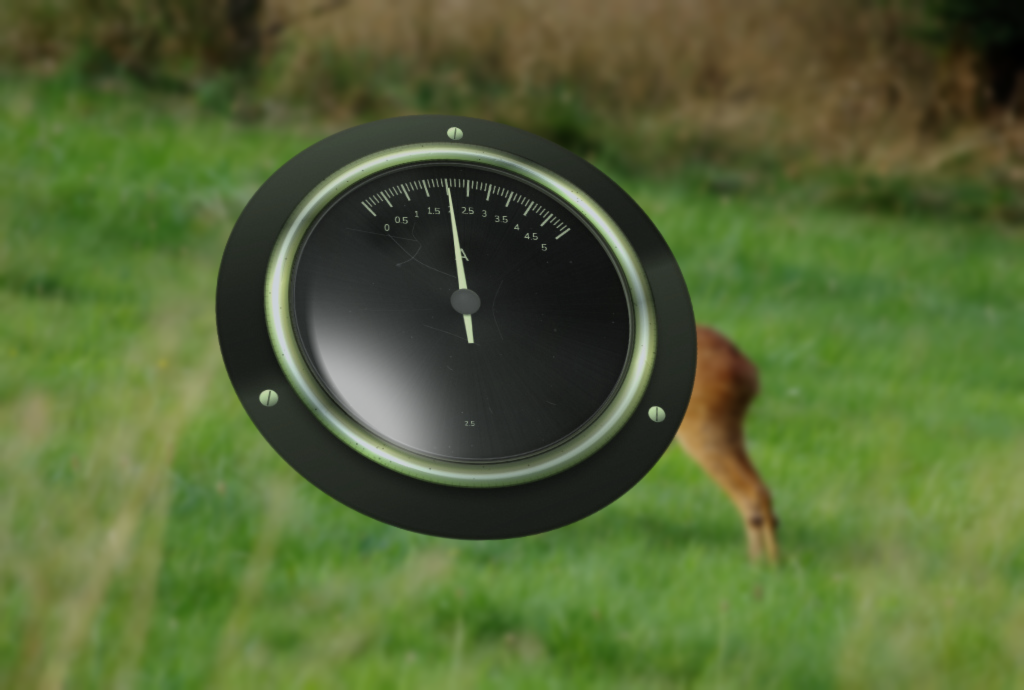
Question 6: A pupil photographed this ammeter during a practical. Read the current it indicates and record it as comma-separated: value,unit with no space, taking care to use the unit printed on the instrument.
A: 2,A
